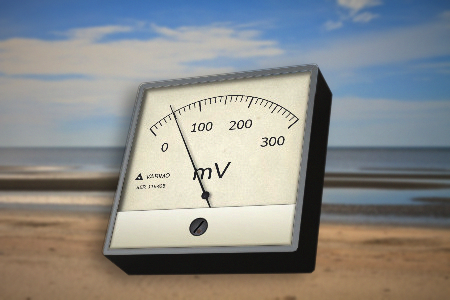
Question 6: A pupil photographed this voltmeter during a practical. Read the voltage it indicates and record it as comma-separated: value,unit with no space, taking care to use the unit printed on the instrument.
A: 50,mV
